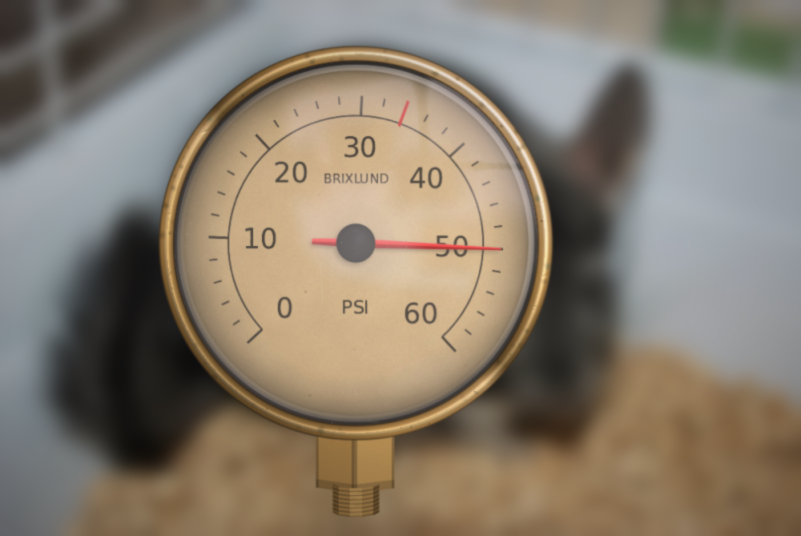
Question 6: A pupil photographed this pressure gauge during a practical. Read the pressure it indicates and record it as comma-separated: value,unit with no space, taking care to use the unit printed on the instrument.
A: 50,psi
